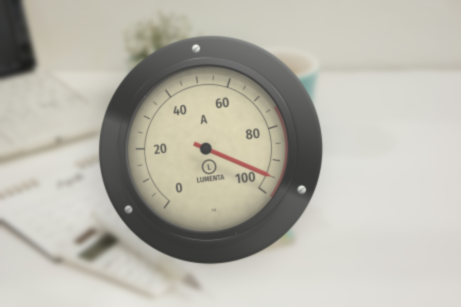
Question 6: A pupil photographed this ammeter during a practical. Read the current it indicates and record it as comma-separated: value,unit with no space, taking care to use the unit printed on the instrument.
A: 95,A
